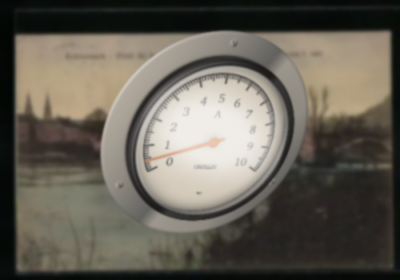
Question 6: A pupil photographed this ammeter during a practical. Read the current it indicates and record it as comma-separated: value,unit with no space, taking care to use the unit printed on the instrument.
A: 0.5,A
